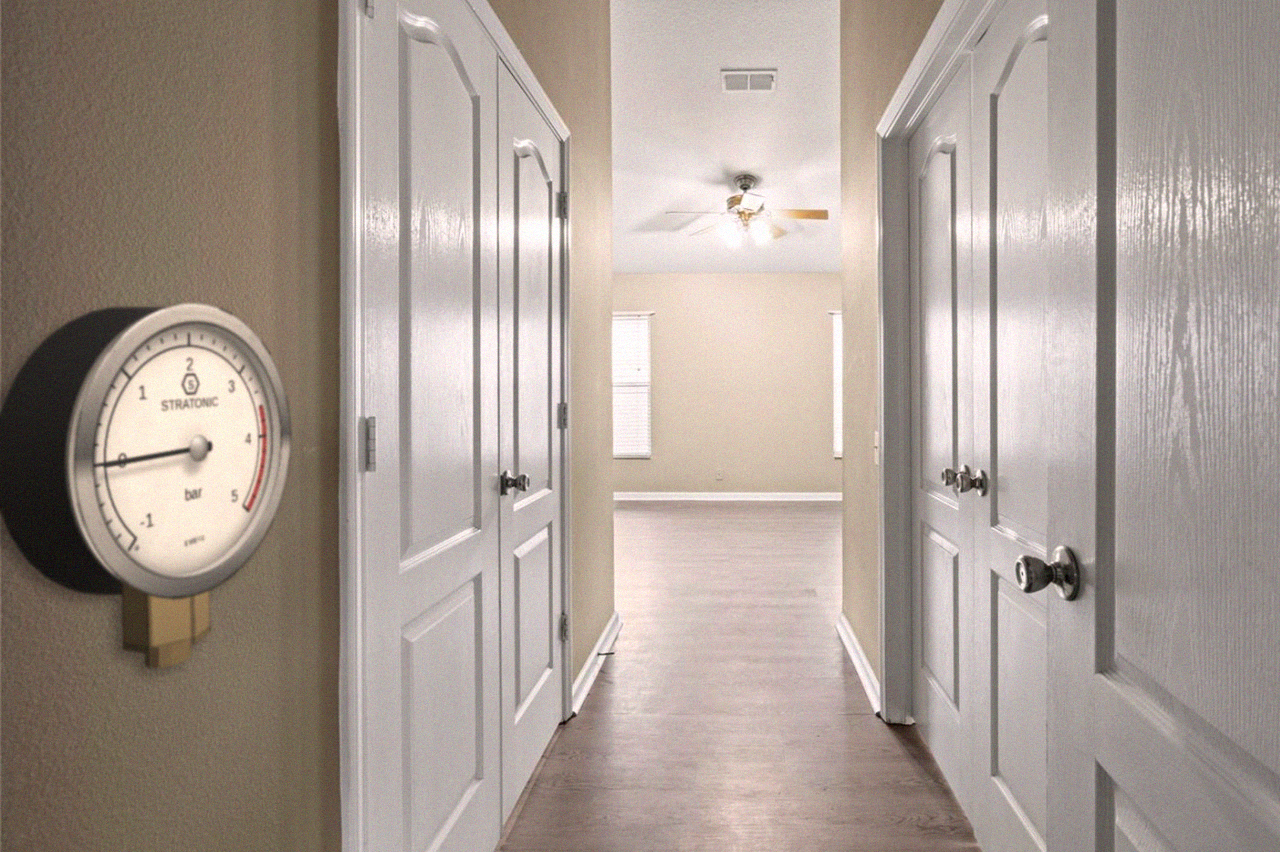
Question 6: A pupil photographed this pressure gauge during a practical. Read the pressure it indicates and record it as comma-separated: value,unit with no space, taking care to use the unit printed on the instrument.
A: 0,bar
